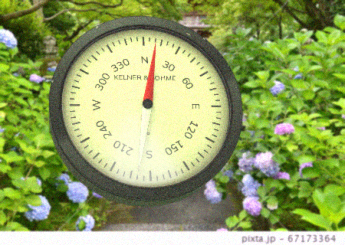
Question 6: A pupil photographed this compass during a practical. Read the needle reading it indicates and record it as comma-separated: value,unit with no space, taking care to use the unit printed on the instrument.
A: 10,°
